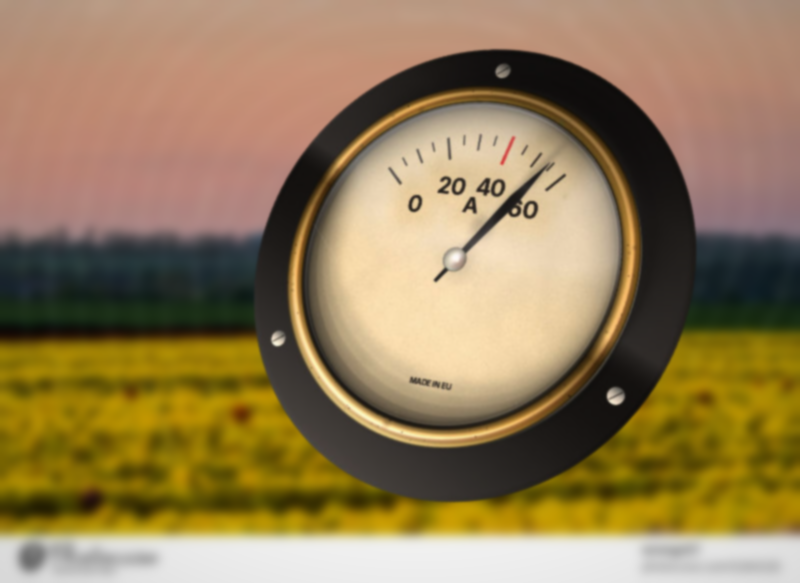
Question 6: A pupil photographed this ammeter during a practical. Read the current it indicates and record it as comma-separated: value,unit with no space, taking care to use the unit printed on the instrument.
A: 55,A
